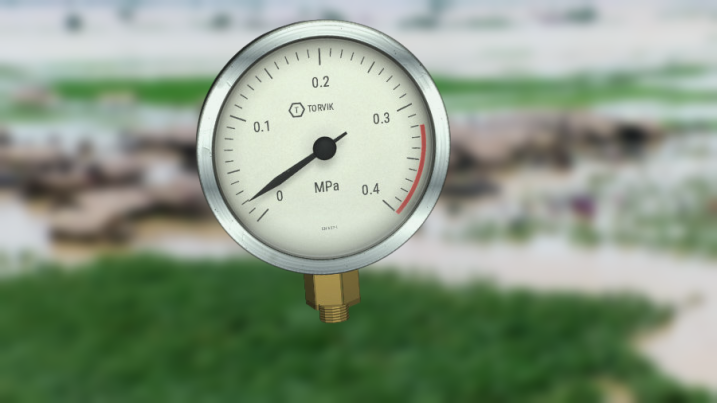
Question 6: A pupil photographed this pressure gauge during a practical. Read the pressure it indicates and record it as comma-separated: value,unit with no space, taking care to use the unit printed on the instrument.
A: 0.02,MPa
